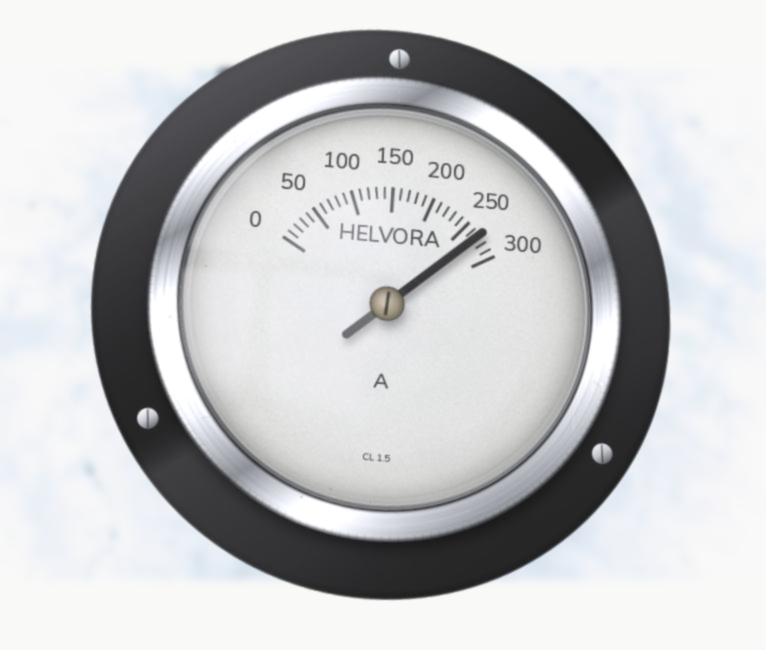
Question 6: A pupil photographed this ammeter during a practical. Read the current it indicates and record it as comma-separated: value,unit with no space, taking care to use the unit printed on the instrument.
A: 270,A
